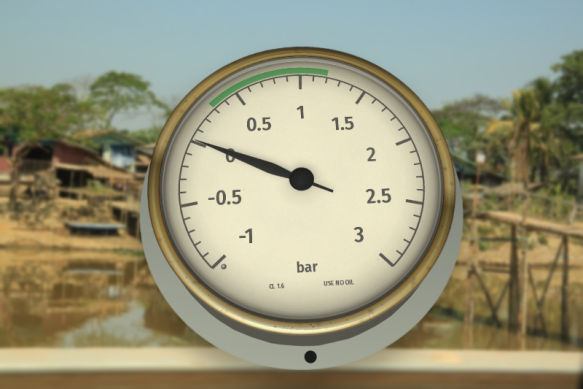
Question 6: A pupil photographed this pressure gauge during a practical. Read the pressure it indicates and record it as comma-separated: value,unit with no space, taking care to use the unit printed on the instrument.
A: 0,bar
